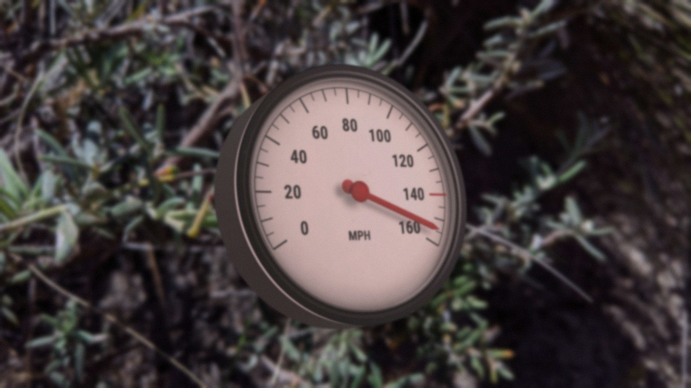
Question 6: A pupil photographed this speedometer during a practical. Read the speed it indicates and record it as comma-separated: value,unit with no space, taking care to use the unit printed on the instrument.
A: 155,mph
